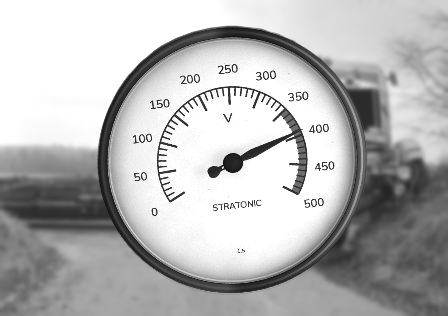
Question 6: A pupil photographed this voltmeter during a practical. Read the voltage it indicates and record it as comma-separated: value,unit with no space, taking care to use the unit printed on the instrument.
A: 390,V
